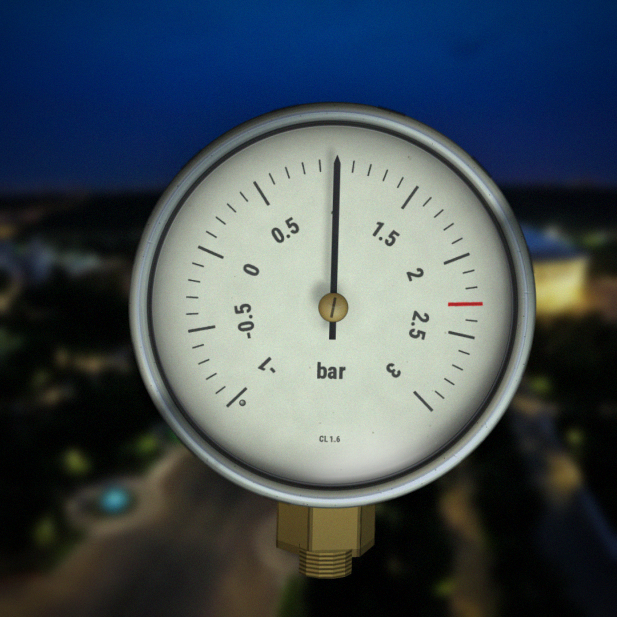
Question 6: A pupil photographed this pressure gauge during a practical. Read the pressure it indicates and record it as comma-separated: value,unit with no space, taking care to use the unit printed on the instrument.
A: 1,bar
